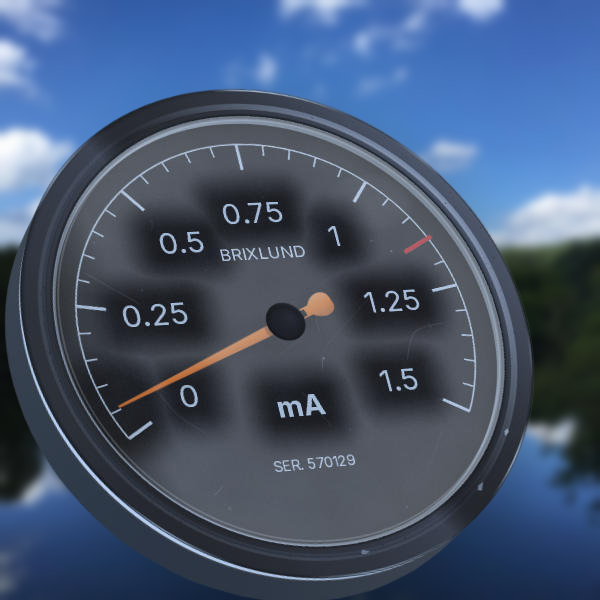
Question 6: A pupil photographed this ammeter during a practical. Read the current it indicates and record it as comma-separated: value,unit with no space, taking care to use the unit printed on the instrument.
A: 0.05,mA
